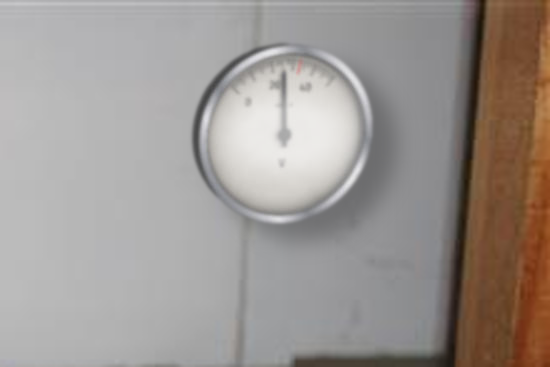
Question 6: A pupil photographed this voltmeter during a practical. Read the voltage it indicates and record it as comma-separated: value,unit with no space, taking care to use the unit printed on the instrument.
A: 25,V
